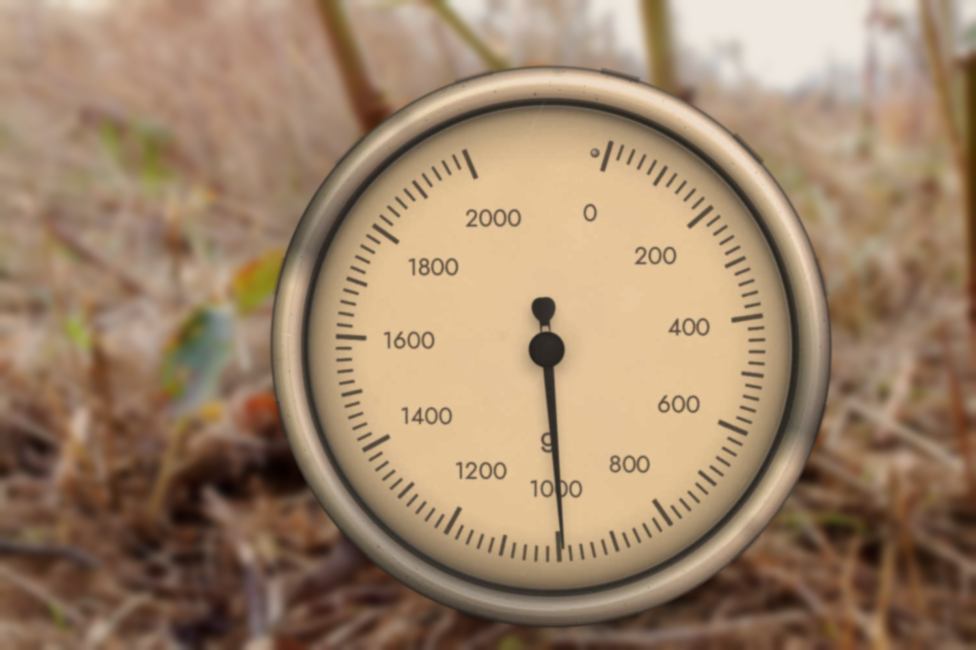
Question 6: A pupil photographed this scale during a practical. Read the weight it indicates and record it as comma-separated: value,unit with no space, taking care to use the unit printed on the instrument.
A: 990,g
